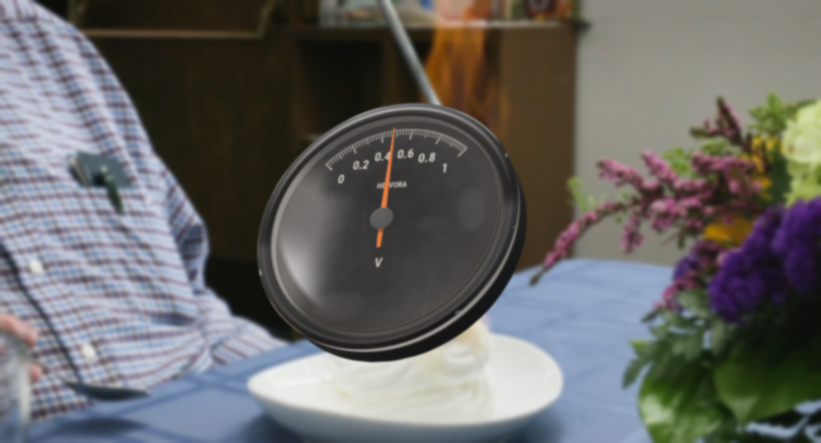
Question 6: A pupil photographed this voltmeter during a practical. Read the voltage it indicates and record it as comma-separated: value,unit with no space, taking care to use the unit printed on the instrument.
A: 0.5,V
